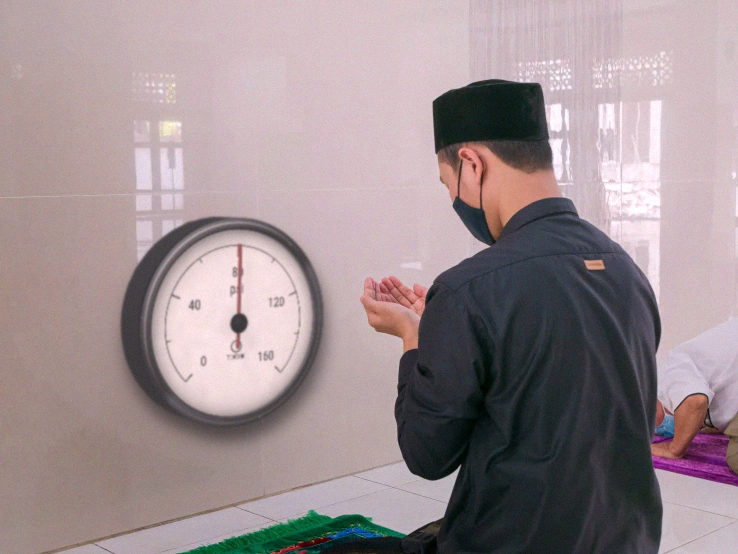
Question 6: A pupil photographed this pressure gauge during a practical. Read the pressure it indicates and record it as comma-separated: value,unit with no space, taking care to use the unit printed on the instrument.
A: 80,psi
